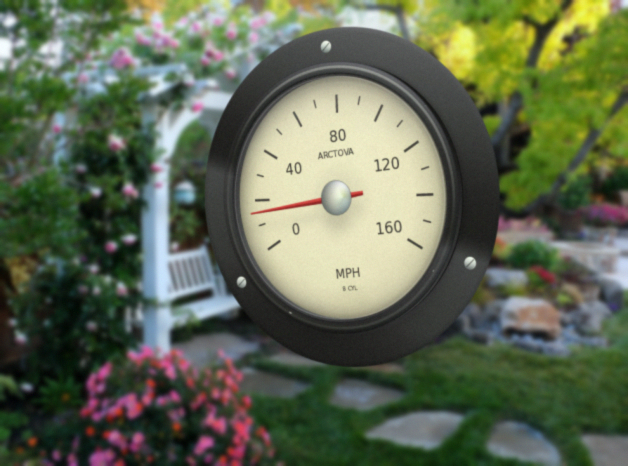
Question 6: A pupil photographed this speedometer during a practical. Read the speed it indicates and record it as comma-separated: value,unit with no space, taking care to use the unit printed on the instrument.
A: 15,mph
